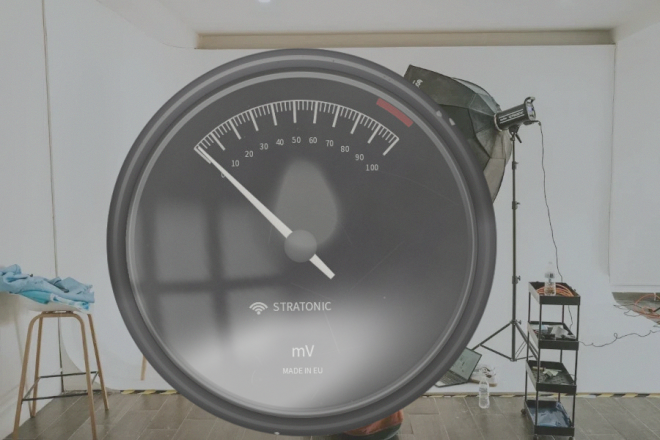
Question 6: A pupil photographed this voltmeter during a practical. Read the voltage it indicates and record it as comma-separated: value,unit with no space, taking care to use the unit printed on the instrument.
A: 2,mV
